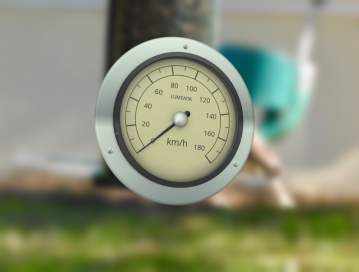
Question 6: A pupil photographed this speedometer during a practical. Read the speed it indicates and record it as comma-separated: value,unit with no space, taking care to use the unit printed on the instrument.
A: 0,km/h
